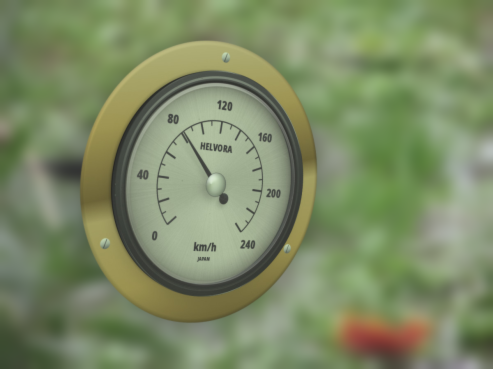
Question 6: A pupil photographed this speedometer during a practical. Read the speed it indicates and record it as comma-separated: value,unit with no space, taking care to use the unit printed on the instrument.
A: 80,km/h
